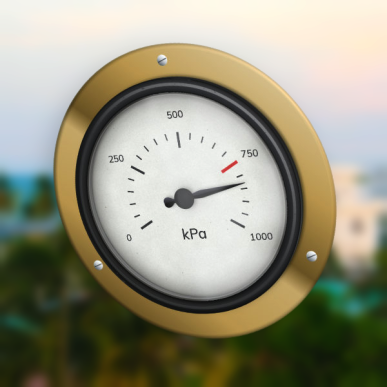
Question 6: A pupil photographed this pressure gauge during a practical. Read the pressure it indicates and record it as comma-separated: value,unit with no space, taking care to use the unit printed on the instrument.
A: 825,kPa
